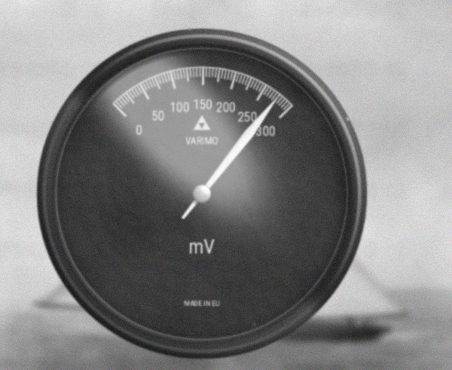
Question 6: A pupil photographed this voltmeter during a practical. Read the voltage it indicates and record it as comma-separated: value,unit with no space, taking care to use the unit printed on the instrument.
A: 275,mV
